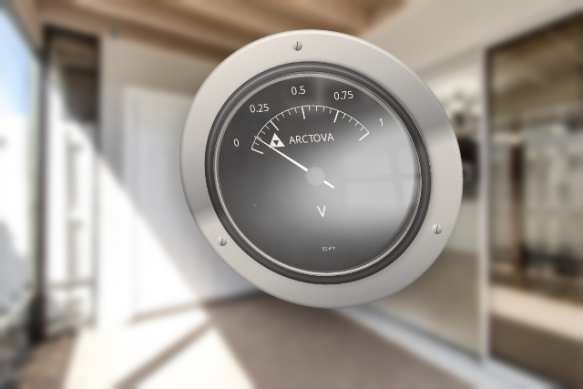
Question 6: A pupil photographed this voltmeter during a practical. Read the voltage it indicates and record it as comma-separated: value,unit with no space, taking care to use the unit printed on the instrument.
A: 0.1,V
